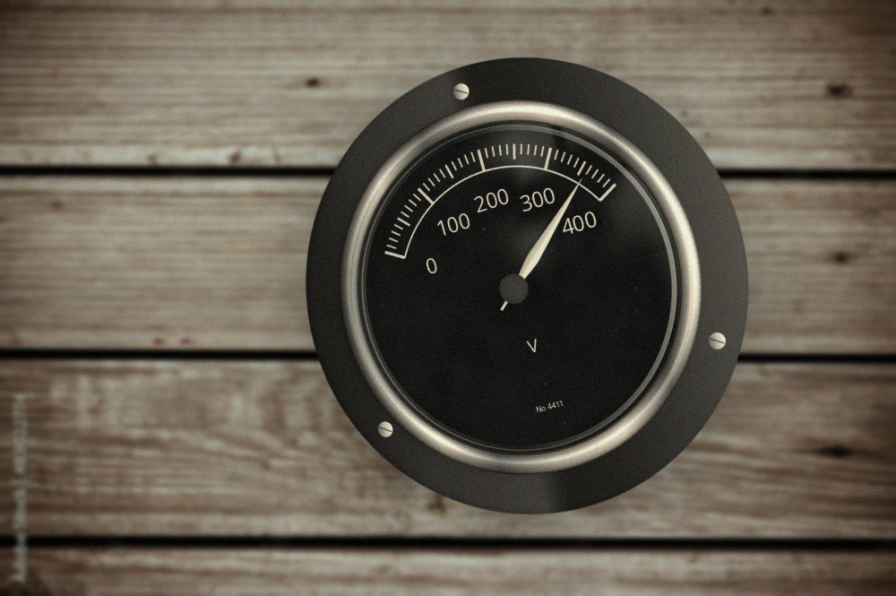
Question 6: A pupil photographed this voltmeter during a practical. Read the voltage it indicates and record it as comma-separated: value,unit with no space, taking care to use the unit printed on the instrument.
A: 360,V
